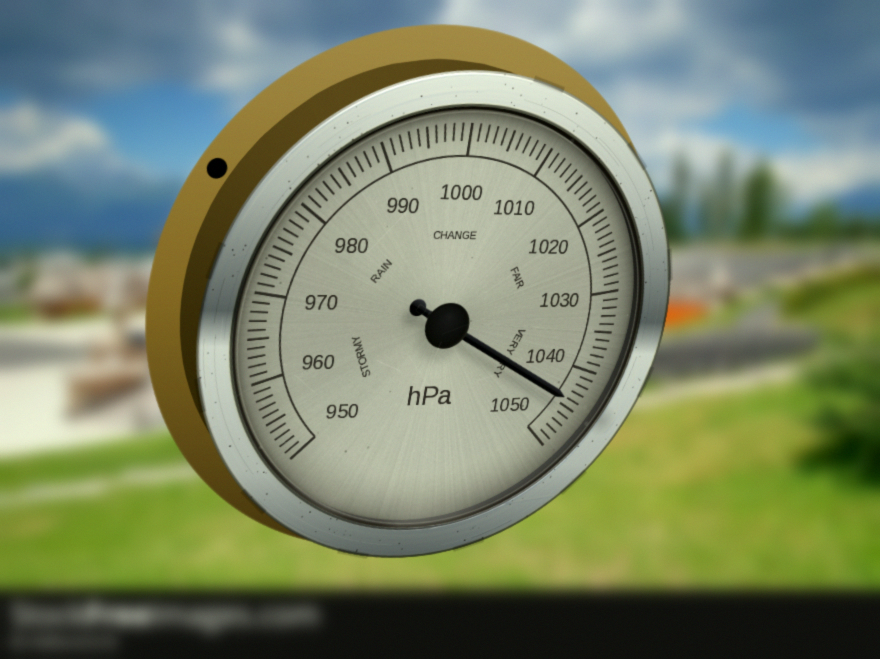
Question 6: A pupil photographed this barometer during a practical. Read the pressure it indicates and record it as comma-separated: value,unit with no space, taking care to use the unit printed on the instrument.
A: 1044,hPa
